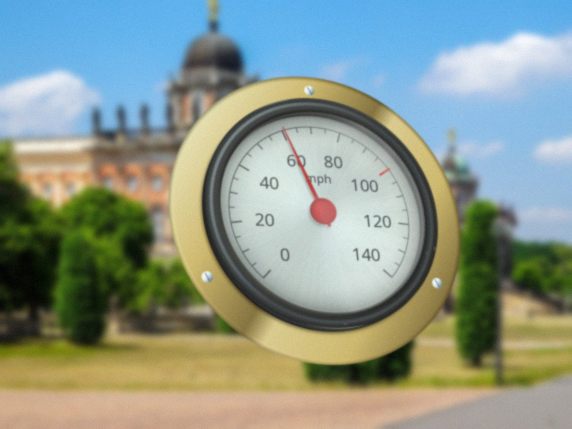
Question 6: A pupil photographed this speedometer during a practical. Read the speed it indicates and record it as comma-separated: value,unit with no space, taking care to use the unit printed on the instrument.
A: 60,mph
